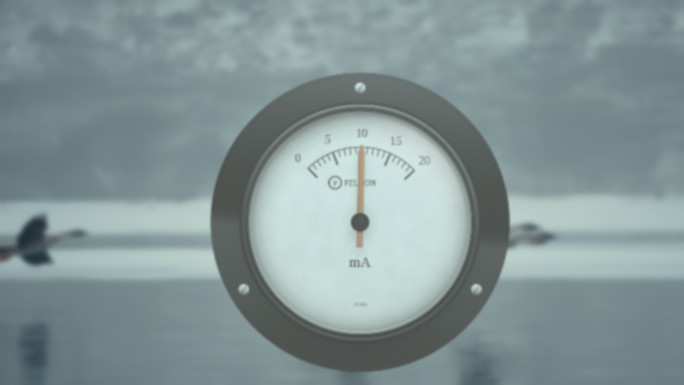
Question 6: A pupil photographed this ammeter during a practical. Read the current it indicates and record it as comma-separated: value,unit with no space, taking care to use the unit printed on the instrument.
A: 10,mA
